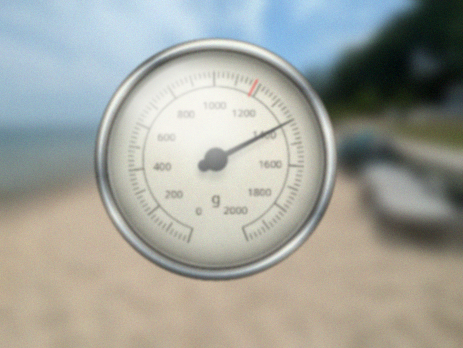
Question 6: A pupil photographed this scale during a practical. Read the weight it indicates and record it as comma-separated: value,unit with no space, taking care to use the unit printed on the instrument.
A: 1400,g
